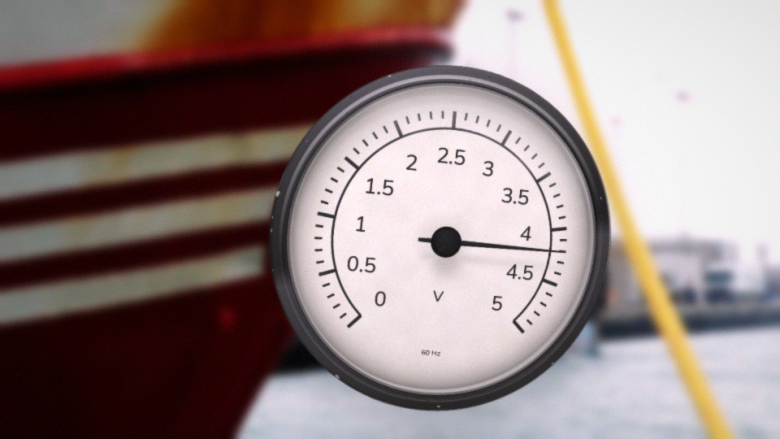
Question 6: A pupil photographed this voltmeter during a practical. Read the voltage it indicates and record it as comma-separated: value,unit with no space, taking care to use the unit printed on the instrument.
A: 4.2,V
